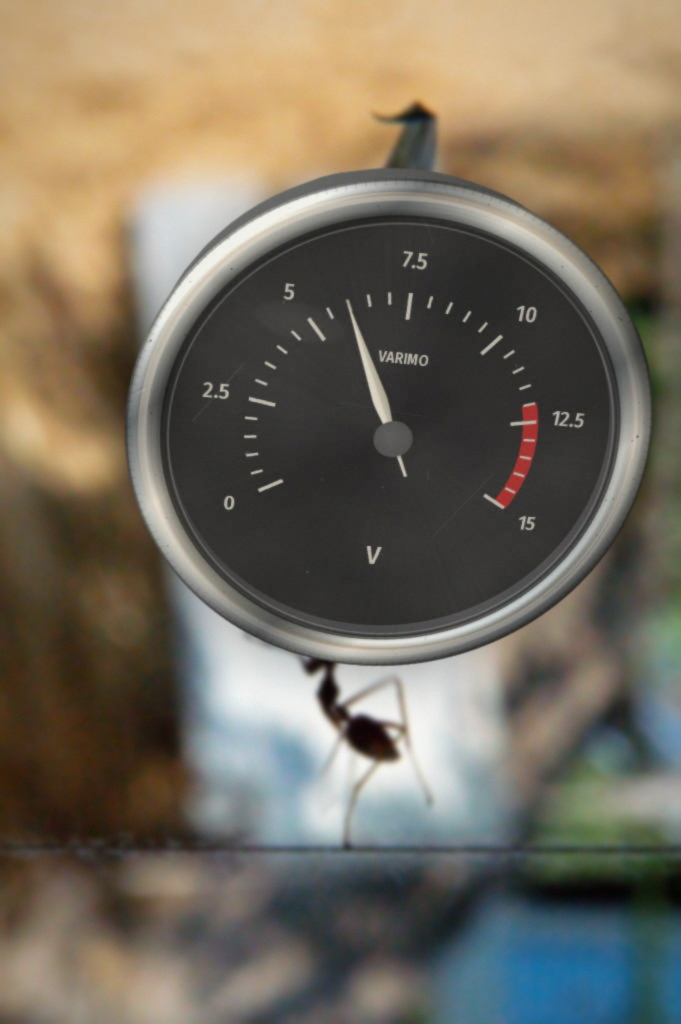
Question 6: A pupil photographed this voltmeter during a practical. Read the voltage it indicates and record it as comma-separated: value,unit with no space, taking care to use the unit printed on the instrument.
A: 6,V
